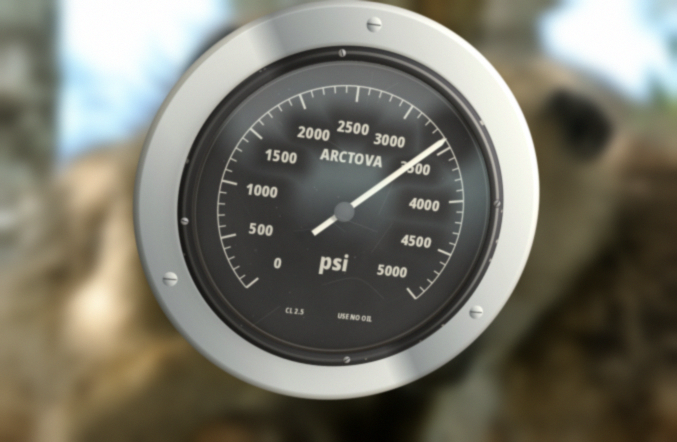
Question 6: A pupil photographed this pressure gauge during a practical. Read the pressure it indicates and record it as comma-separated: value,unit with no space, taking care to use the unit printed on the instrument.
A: 3400,psi
